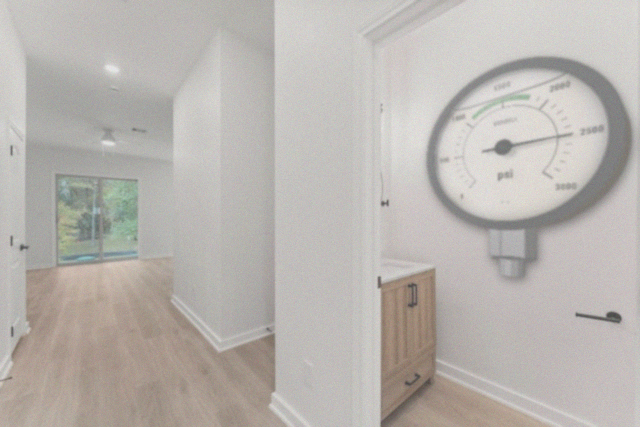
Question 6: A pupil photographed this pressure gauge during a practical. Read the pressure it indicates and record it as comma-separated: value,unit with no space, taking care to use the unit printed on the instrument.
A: 2500,psi
